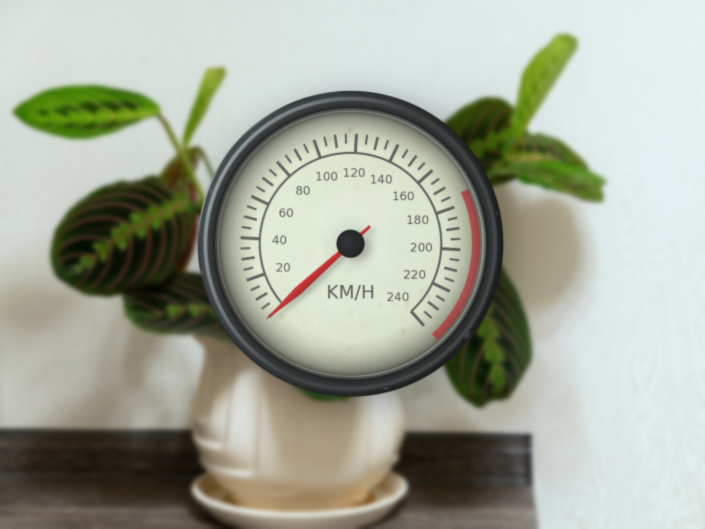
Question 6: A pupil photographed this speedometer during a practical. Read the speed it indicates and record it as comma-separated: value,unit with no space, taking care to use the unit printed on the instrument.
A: 0,km/h
